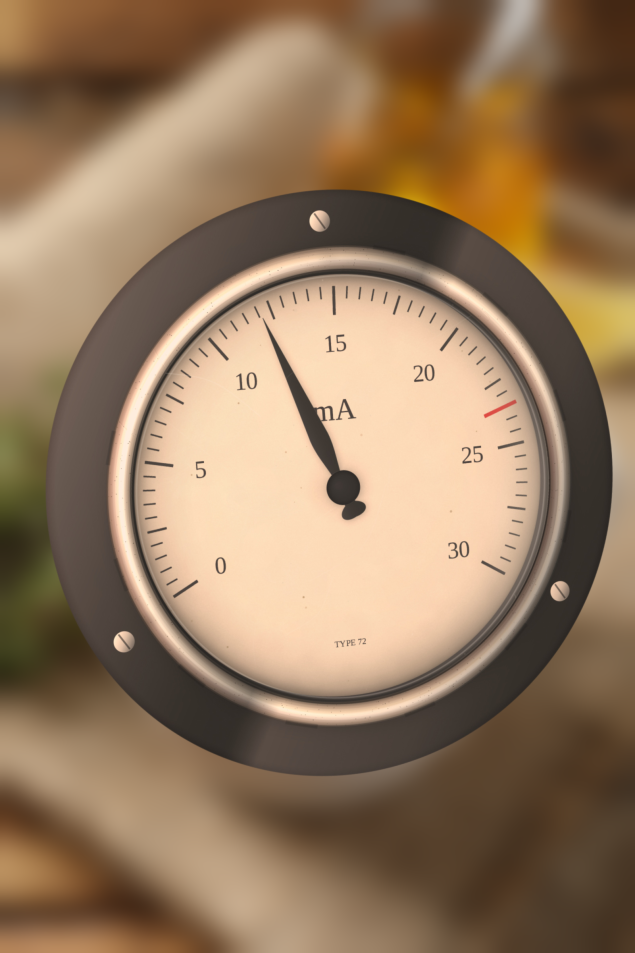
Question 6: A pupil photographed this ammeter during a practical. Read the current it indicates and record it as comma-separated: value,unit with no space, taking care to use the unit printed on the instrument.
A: 12,mA
